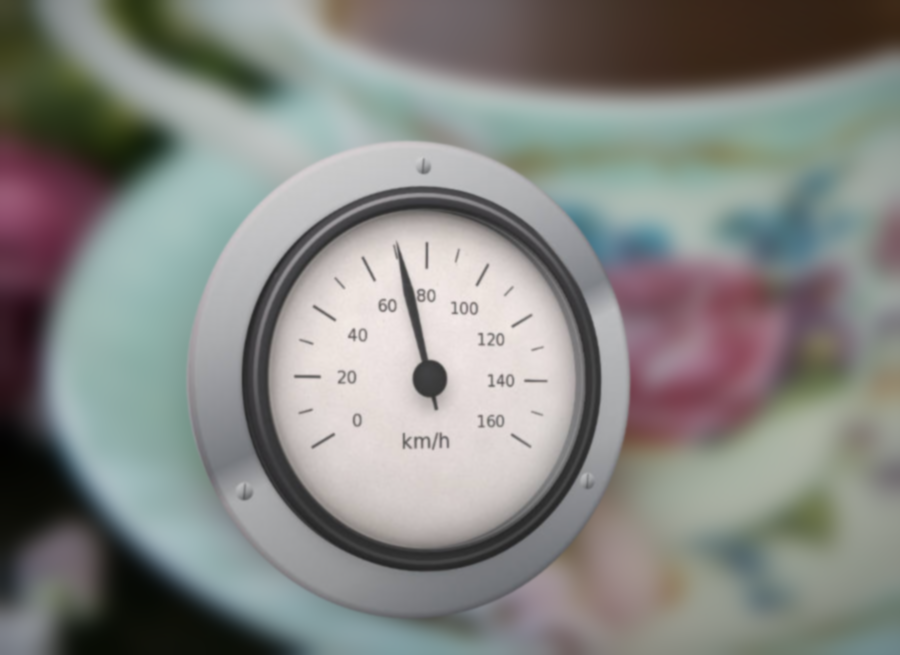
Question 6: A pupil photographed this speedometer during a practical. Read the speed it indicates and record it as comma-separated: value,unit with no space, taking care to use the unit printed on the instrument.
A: 70,km/h
